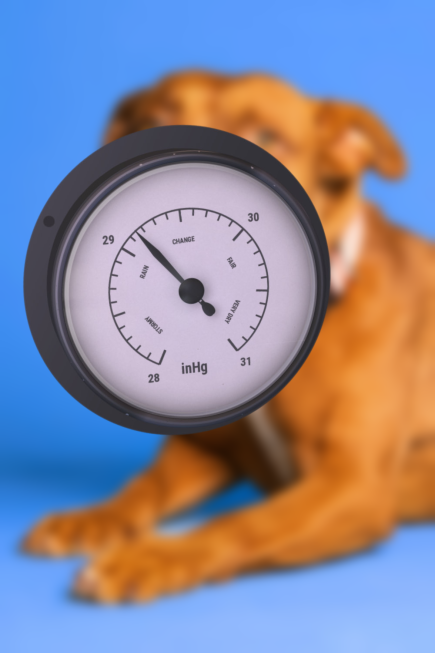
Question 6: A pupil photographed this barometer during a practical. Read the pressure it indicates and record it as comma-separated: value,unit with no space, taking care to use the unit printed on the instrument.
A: 29.15,inHg
